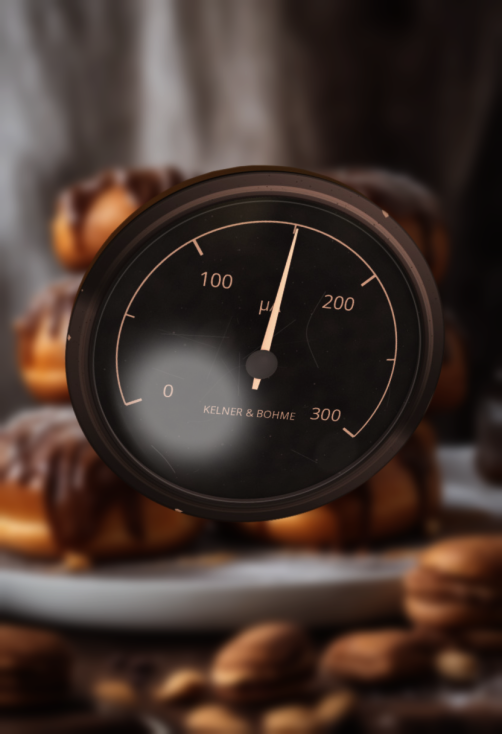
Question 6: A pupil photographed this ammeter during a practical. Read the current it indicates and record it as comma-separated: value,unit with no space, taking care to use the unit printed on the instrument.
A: 150,µA
